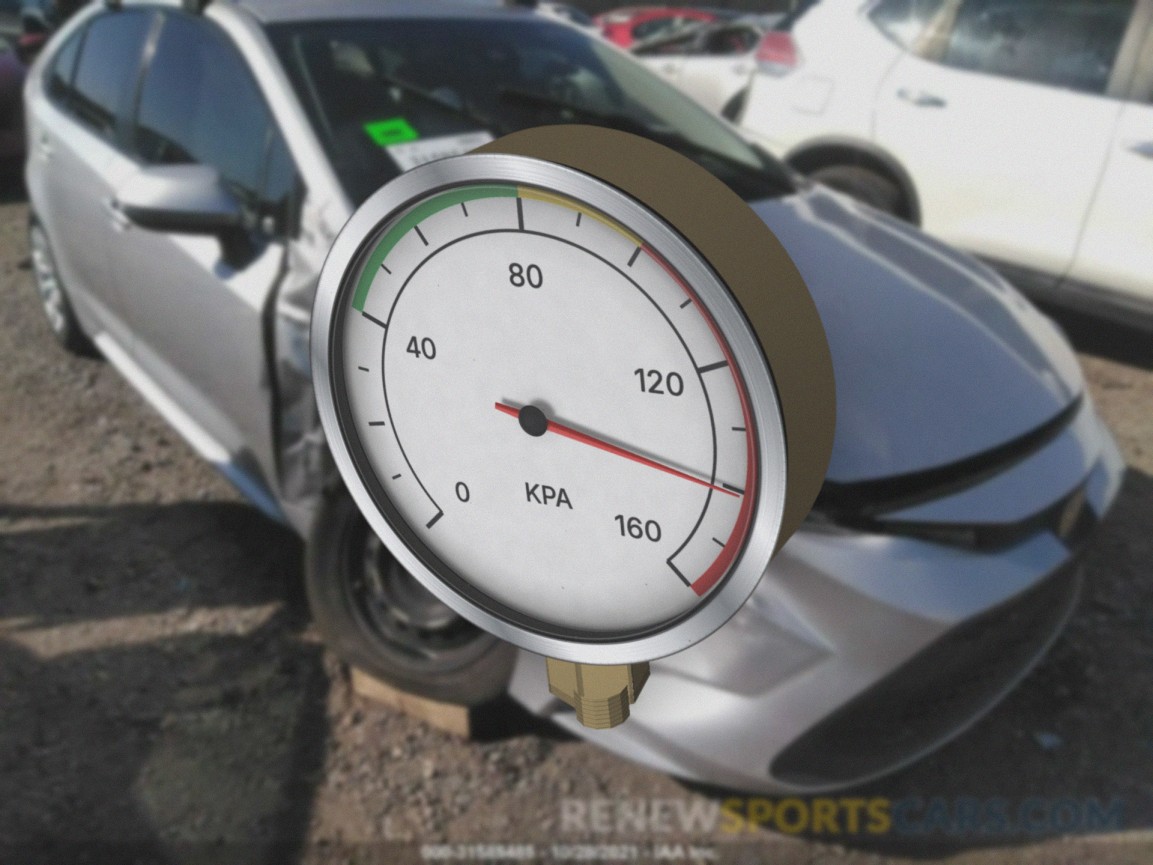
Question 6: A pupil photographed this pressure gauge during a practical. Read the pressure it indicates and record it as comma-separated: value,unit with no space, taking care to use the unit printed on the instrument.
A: 140,kPa
